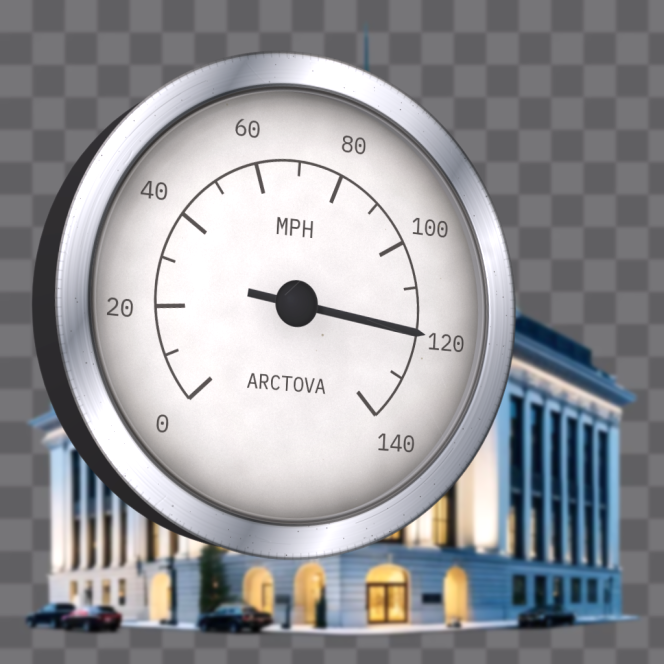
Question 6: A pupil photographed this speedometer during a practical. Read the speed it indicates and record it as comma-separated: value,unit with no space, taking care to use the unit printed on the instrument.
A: 120,mph
